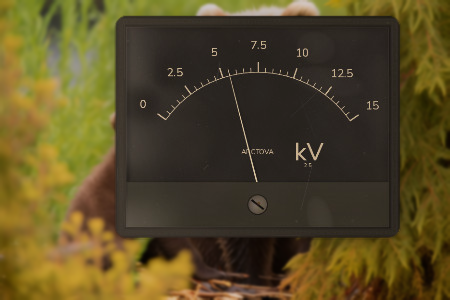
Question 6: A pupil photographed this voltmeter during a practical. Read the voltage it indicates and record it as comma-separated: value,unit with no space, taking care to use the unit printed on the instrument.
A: 5.5,kV
